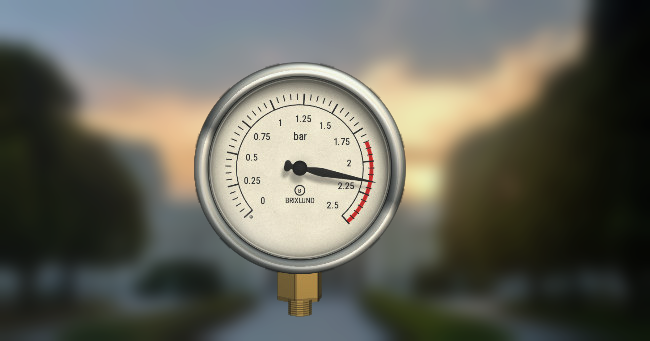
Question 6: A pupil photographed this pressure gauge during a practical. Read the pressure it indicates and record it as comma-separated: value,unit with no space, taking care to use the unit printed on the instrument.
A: 2.15,bar
